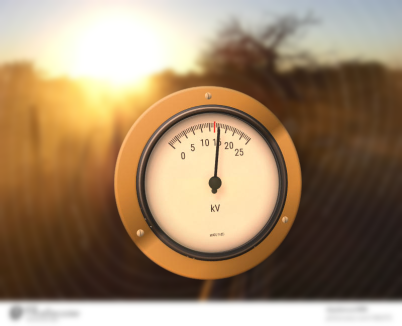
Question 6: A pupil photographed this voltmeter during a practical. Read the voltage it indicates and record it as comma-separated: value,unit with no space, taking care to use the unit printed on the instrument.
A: 15,kV
